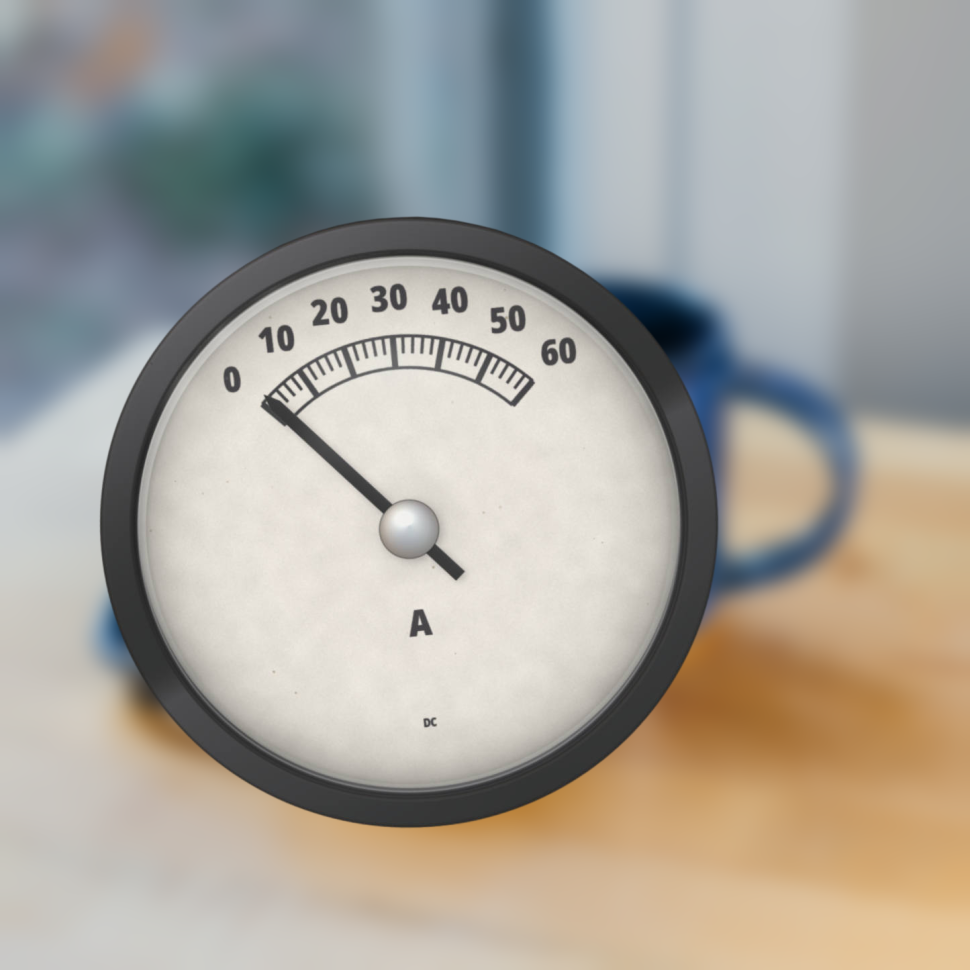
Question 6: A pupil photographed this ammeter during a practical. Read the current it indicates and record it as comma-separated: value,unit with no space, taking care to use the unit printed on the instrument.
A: 2,A
